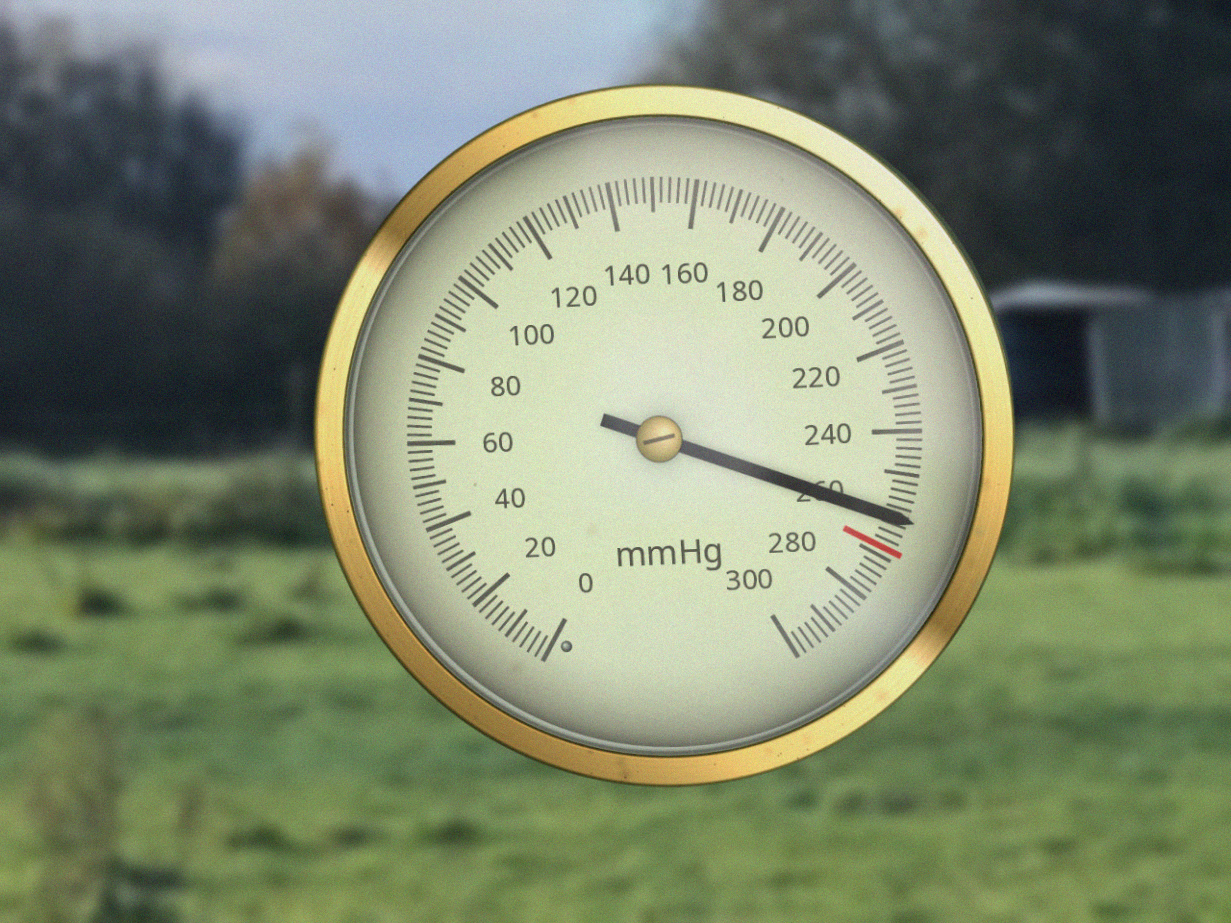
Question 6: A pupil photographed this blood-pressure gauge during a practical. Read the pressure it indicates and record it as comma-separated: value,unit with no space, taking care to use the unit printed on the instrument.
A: 260,mmHg
